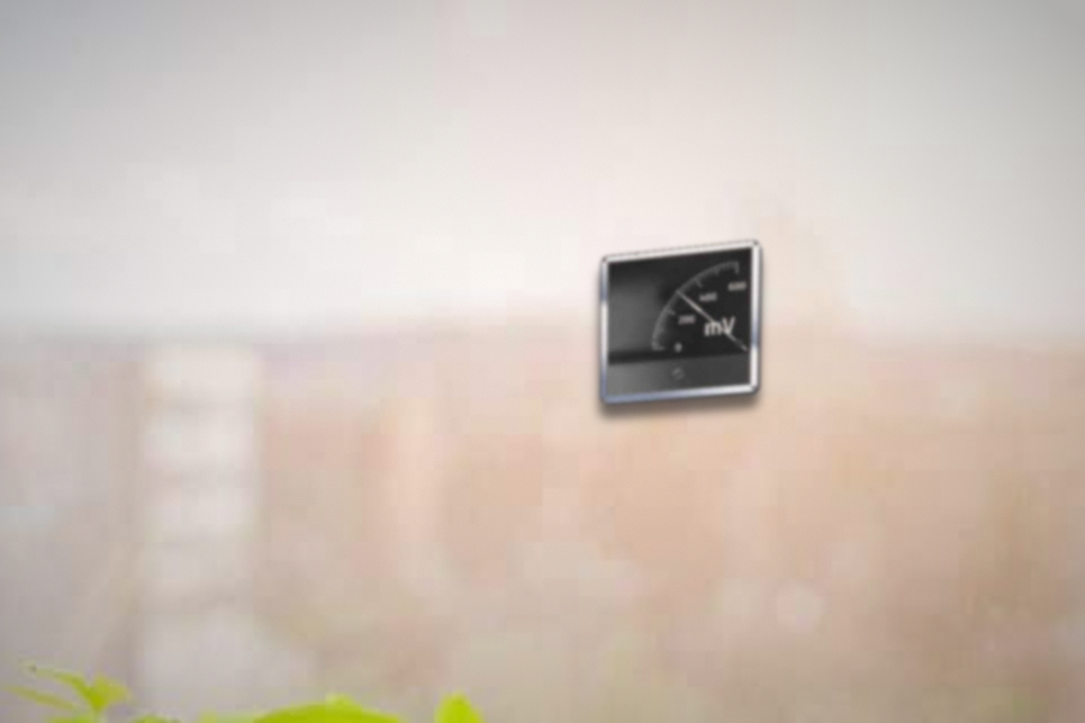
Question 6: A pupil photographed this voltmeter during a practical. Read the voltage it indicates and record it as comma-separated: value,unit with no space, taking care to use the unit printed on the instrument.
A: 300,mV
